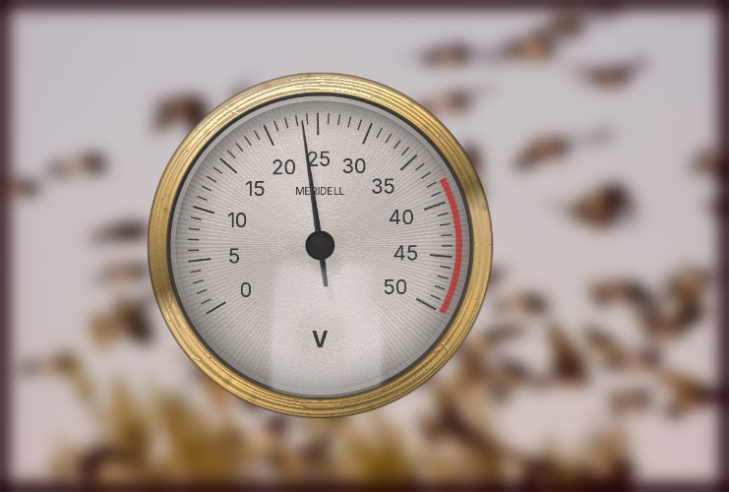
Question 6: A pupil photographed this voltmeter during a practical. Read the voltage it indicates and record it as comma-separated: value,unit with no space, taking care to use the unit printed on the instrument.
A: 23.5,V
